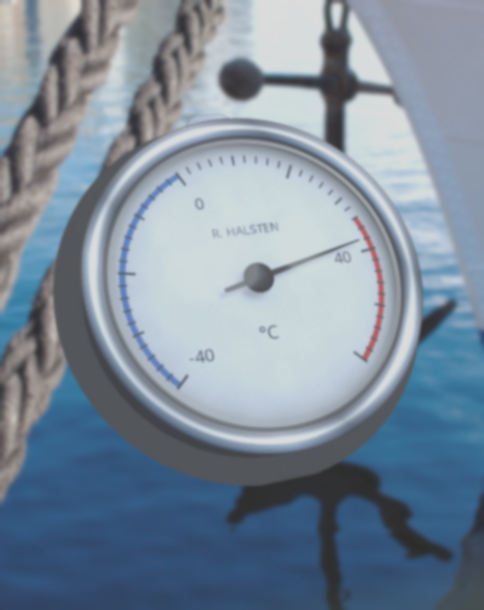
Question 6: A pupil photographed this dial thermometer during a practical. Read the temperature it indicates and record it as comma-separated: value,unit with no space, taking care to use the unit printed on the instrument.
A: 38,°C
